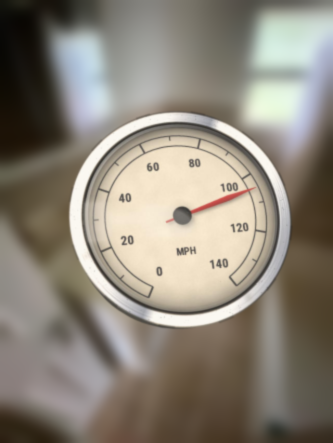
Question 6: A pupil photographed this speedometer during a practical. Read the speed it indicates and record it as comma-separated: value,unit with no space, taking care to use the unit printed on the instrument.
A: 105,mph
